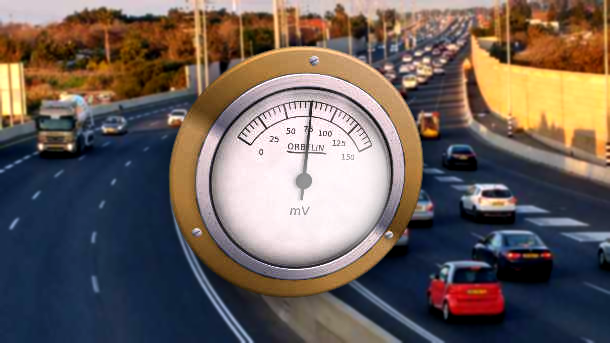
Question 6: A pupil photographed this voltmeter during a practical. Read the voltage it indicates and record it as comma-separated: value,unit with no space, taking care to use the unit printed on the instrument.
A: 75,mV
